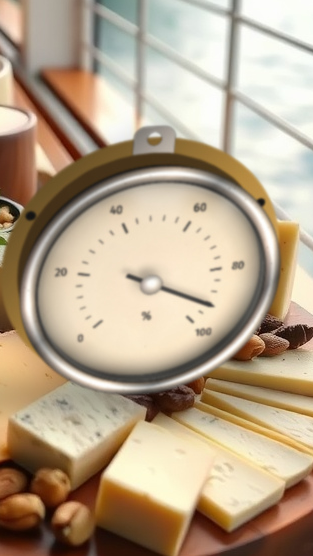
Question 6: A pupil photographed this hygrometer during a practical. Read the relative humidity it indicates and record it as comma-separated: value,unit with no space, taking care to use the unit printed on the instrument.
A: 92,%
